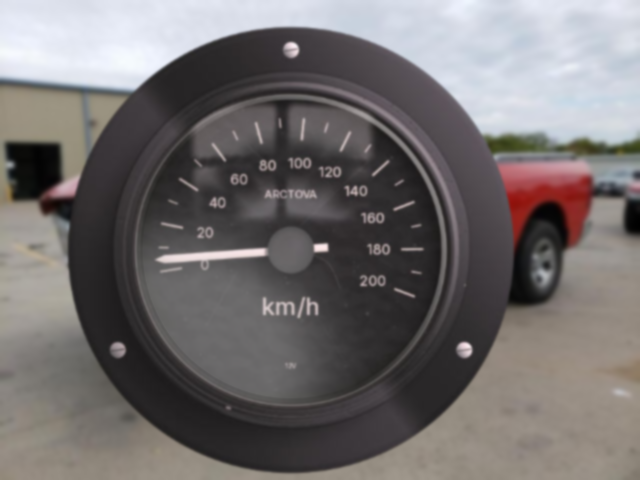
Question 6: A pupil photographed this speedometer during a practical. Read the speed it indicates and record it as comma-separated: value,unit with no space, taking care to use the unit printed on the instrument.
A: 5,km/h
